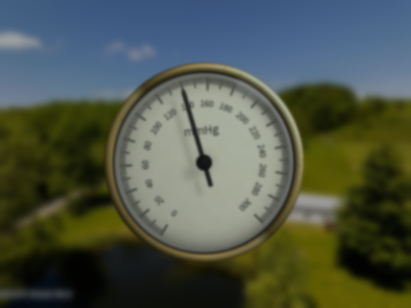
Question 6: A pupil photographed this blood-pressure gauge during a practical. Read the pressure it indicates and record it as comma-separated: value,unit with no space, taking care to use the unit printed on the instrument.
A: 140,mmHg
